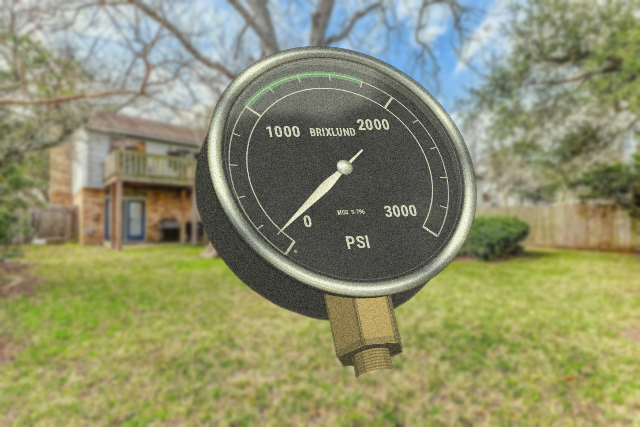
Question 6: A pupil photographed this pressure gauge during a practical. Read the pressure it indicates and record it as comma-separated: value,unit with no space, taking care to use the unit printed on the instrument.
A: 100,psi
